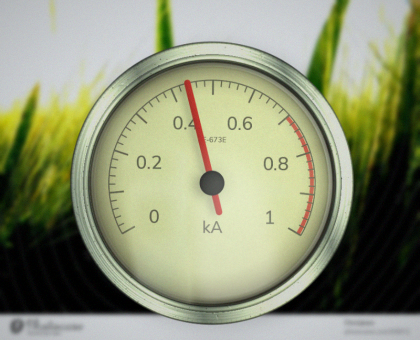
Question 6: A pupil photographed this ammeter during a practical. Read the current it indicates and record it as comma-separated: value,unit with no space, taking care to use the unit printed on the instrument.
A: 0.44,kA
